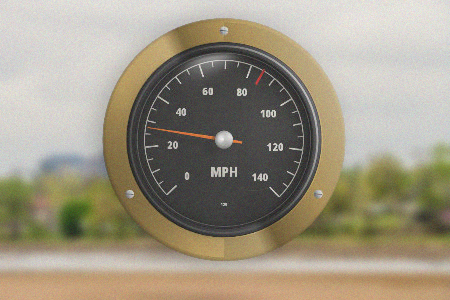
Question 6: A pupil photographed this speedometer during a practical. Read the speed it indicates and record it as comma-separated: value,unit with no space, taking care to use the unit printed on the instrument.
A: 27.5,mph
